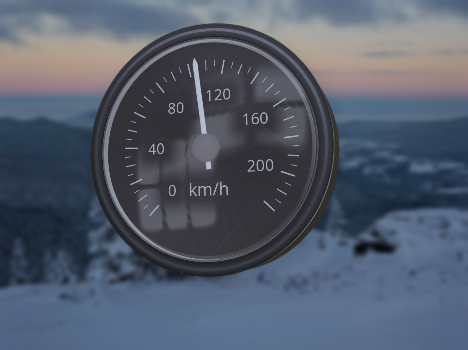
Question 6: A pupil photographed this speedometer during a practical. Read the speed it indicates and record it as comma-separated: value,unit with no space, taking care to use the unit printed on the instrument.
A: 105,km/h
